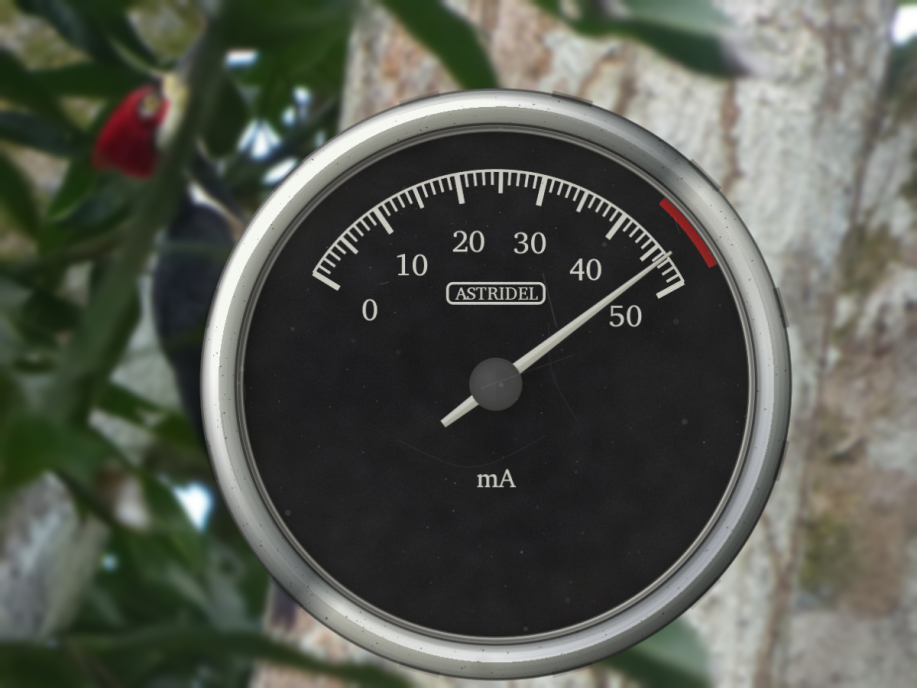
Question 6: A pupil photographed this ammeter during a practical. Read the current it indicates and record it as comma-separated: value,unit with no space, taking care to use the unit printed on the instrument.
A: 46.5,mA
